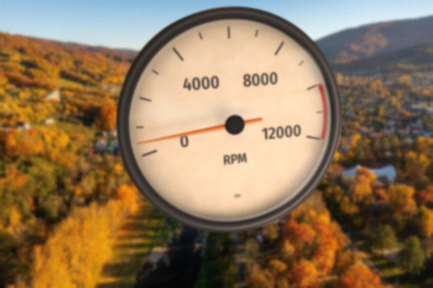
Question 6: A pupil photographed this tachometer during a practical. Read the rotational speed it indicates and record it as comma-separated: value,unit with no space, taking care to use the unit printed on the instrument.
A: 500,rpm
